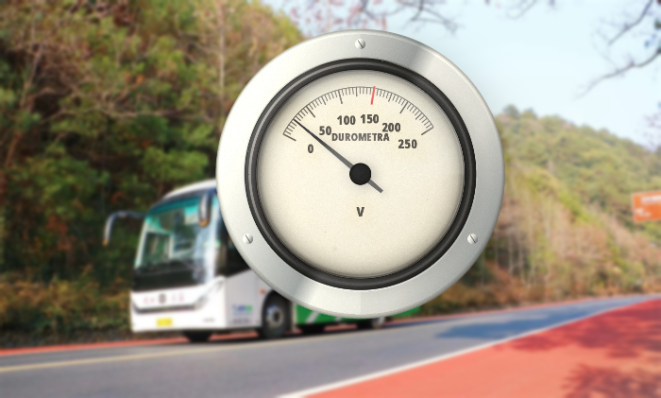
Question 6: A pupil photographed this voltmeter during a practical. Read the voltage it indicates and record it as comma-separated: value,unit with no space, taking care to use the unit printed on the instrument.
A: 25,V
